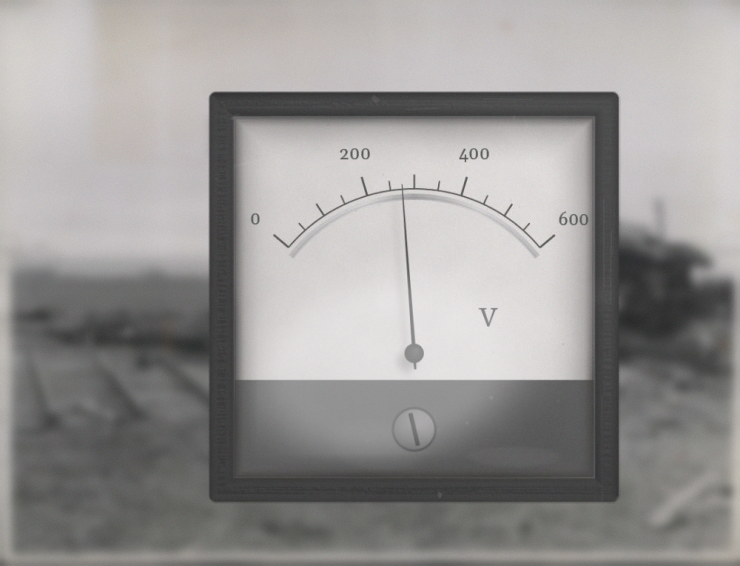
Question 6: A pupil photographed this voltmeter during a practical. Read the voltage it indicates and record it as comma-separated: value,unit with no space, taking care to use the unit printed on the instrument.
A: 275,V
